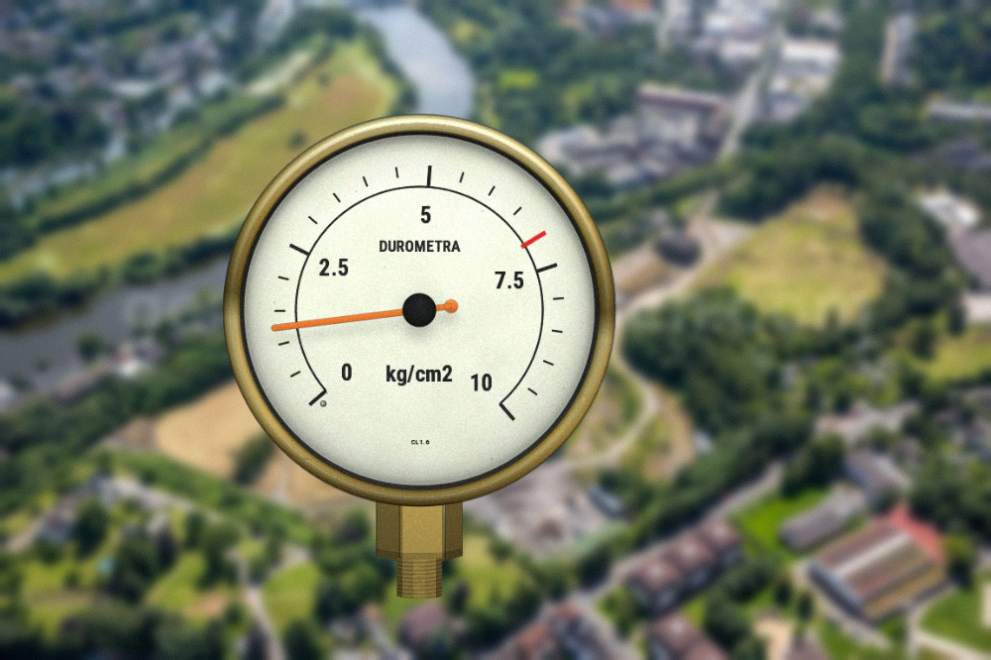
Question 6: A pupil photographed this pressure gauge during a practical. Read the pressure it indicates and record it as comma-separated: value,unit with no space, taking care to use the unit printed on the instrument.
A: 1.25,kg/cm²
